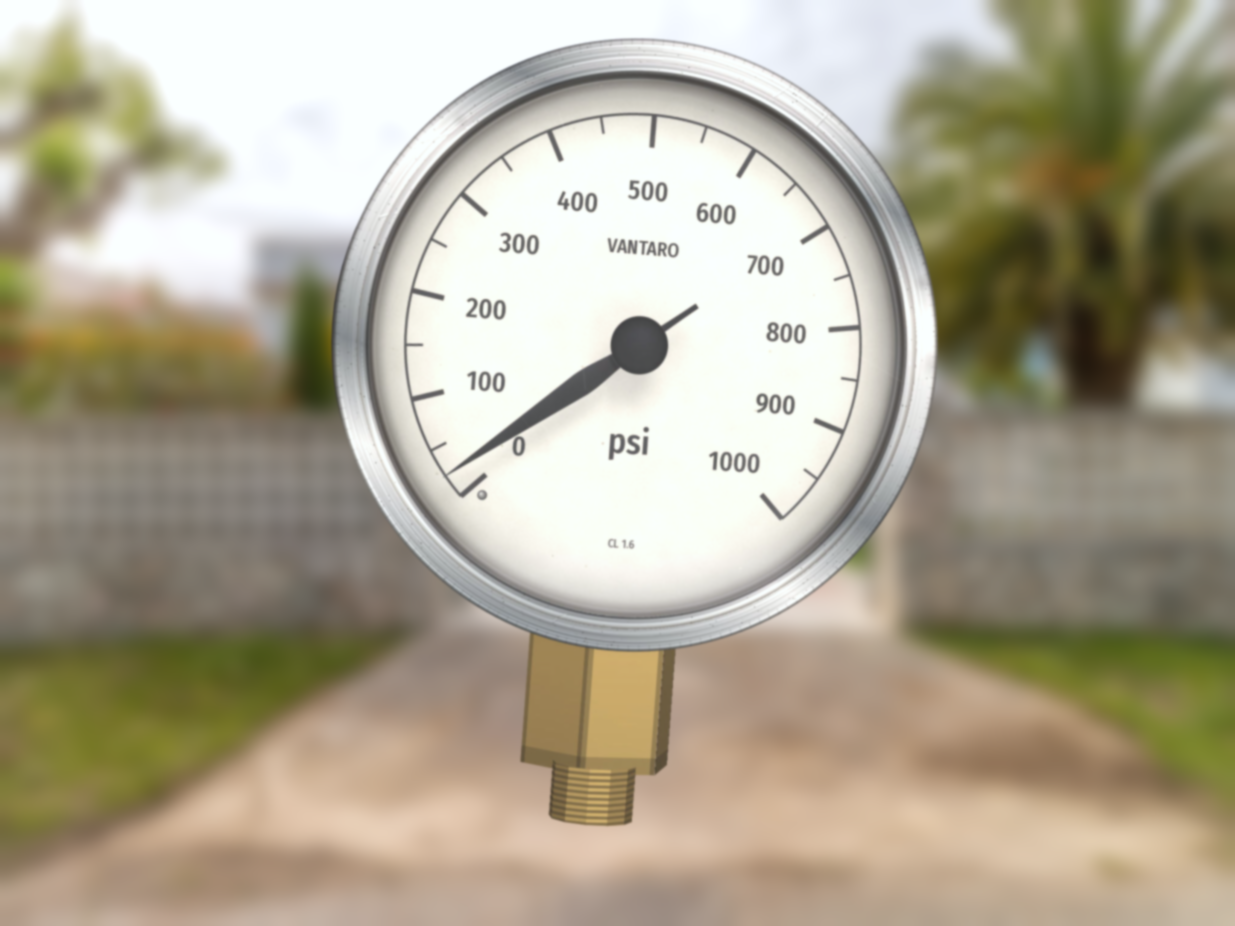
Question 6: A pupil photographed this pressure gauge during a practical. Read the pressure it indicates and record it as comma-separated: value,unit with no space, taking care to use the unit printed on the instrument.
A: 25,psi
